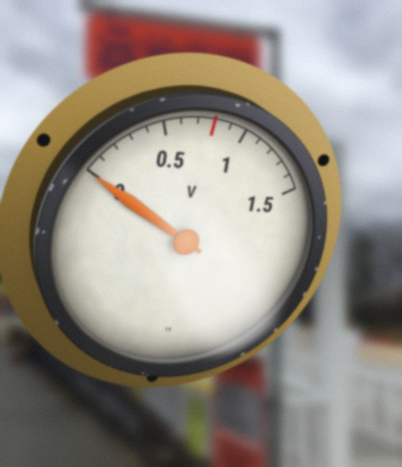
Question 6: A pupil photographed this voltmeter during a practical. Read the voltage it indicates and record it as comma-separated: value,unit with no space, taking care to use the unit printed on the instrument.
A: 0,V
